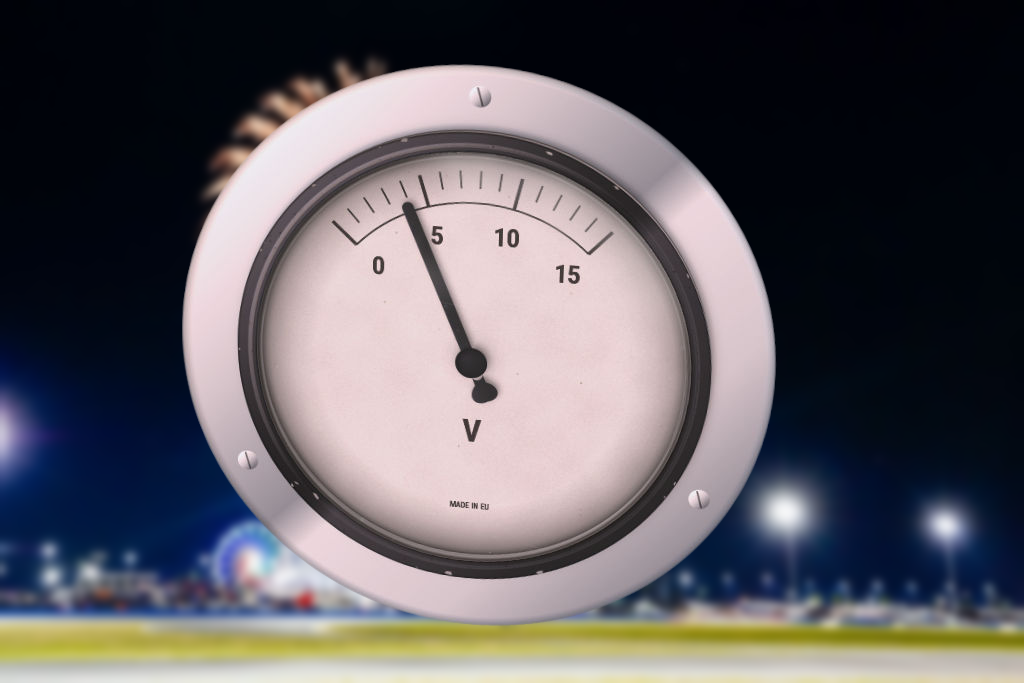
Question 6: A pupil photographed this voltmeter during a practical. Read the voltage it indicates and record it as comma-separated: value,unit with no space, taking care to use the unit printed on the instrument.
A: 4,V
